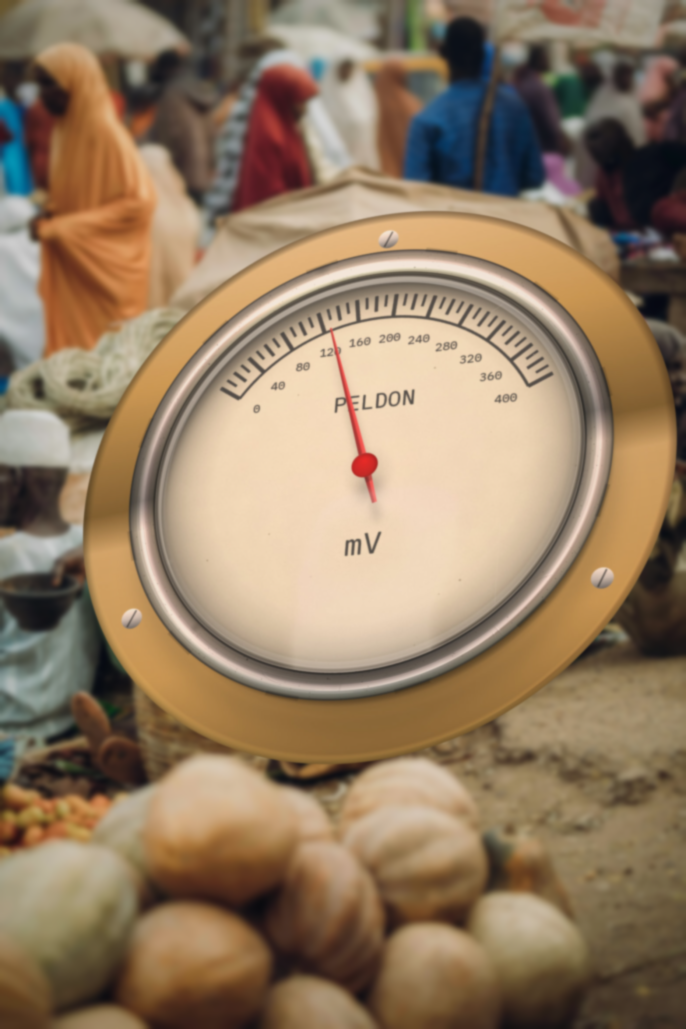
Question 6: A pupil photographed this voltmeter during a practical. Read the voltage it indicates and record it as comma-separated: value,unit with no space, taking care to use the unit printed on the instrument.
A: 130,mV
